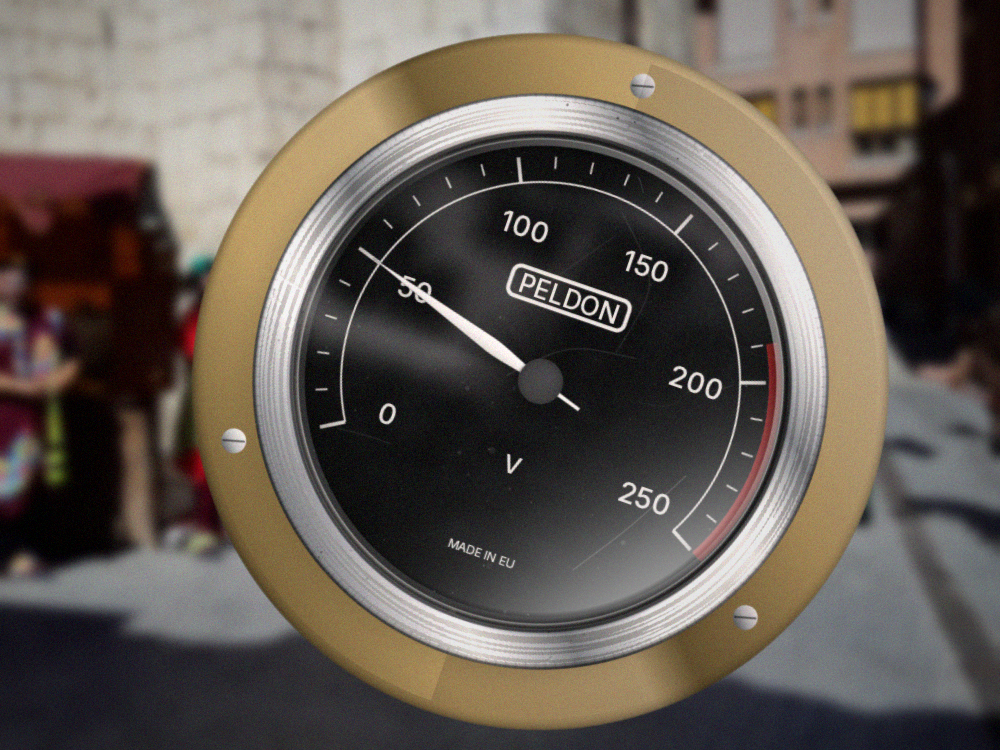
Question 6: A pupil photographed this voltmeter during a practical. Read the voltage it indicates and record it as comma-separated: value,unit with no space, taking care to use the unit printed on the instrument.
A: 50,V
